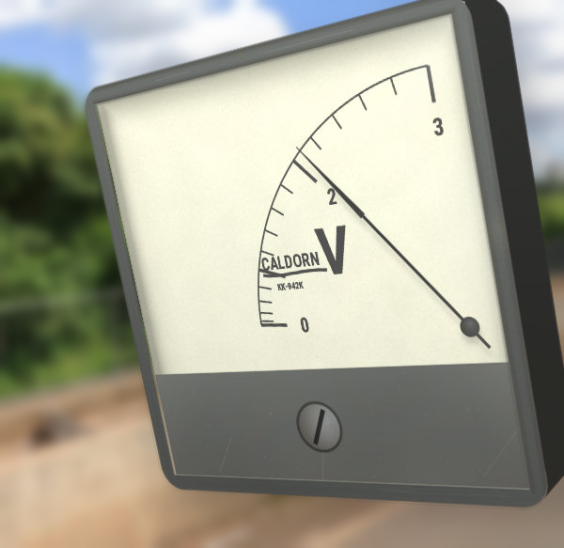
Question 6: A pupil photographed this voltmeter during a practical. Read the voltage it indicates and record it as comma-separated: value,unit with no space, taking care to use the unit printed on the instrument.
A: 2.1,V
